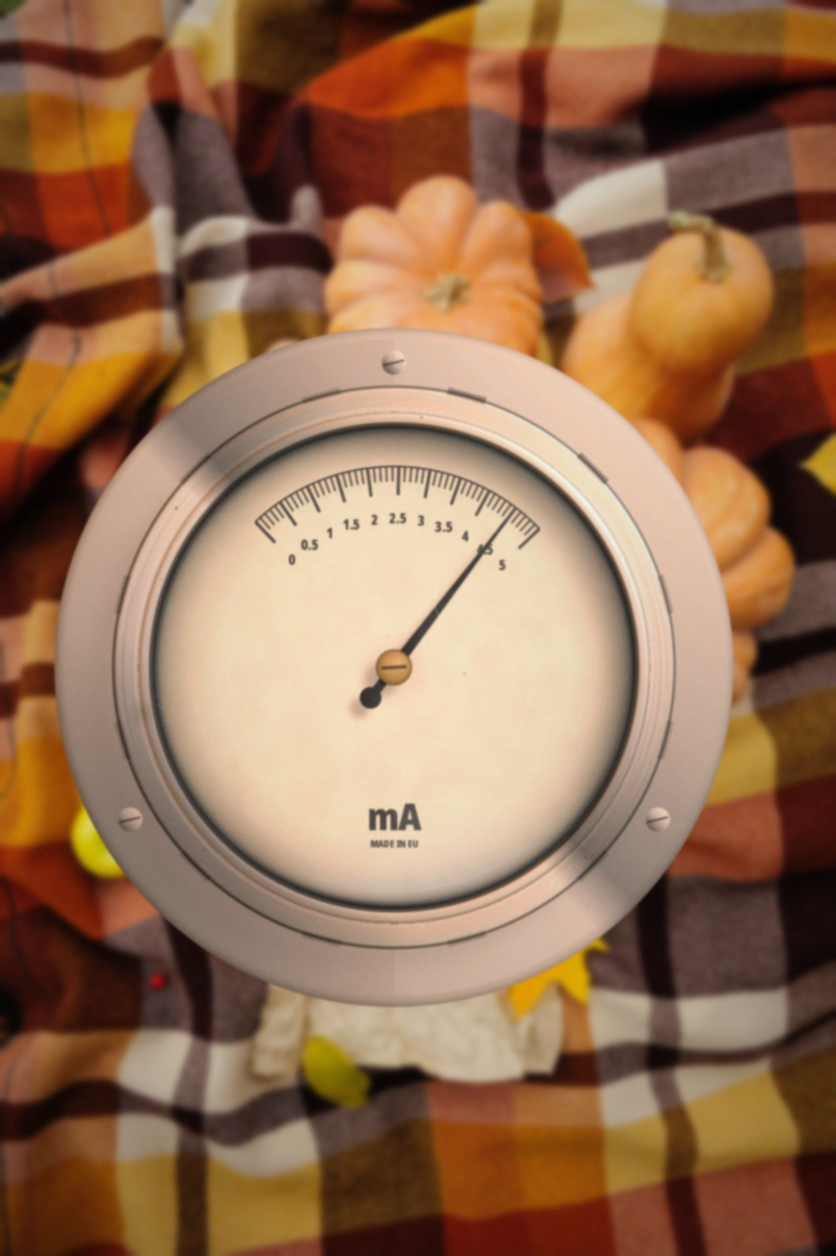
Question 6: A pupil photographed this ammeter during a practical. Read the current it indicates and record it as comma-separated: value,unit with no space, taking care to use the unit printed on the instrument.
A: 4.5,mA
